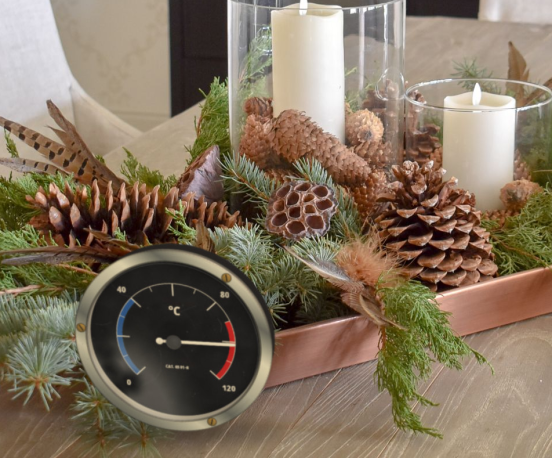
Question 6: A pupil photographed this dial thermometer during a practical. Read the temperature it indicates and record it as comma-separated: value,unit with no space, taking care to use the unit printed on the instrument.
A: 100,°C
